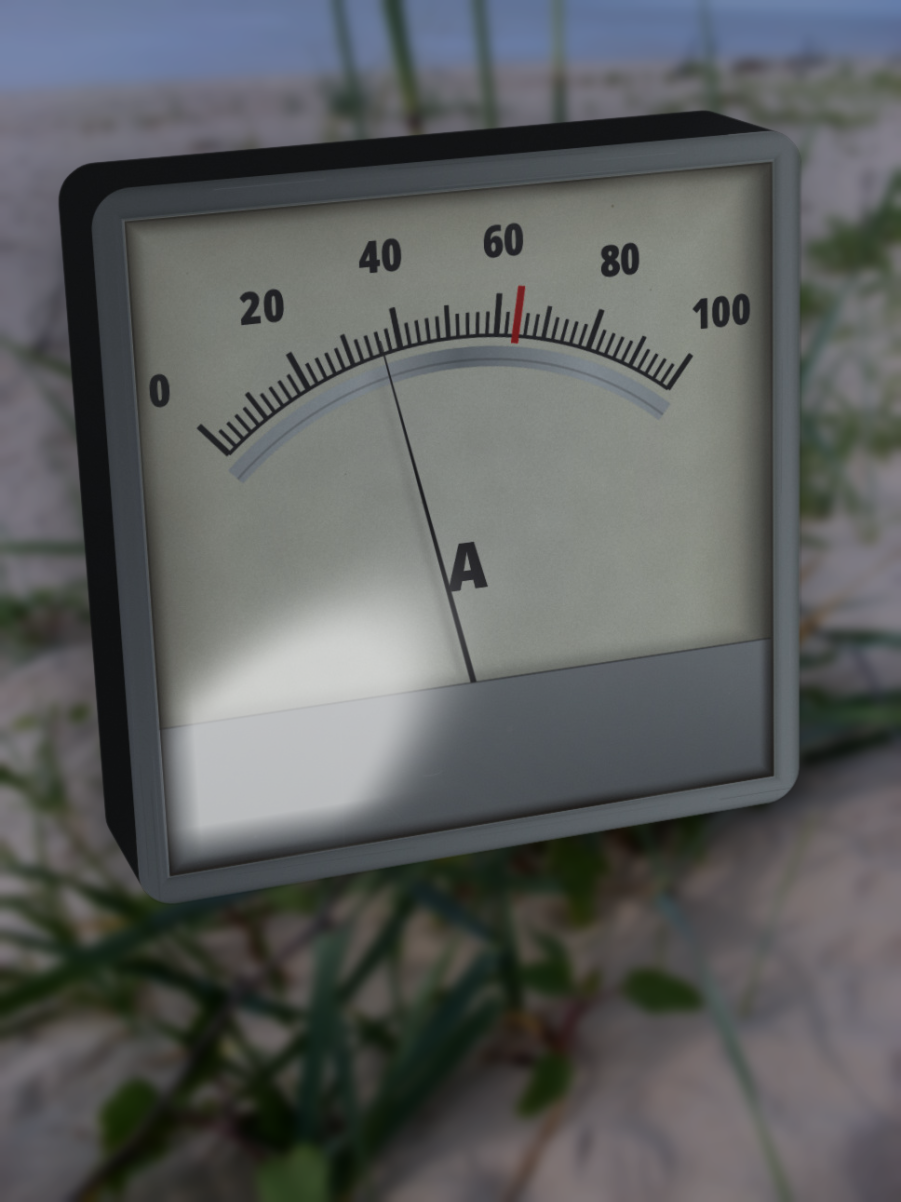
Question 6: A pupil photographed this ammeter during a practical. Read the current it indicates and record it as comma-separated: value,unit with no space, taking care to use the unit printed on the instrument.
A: 36,A
